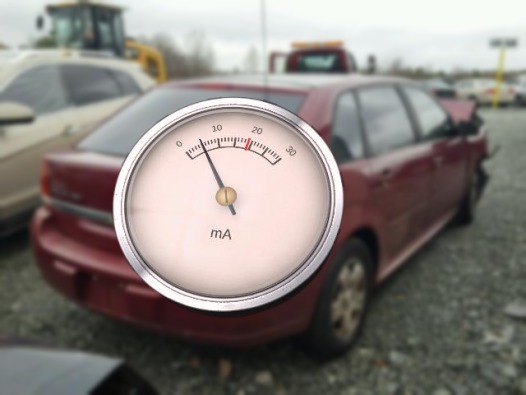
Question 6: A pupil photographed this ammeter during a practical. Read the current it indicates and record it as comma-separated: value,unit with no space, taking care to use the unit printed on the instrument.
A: 5,mA
